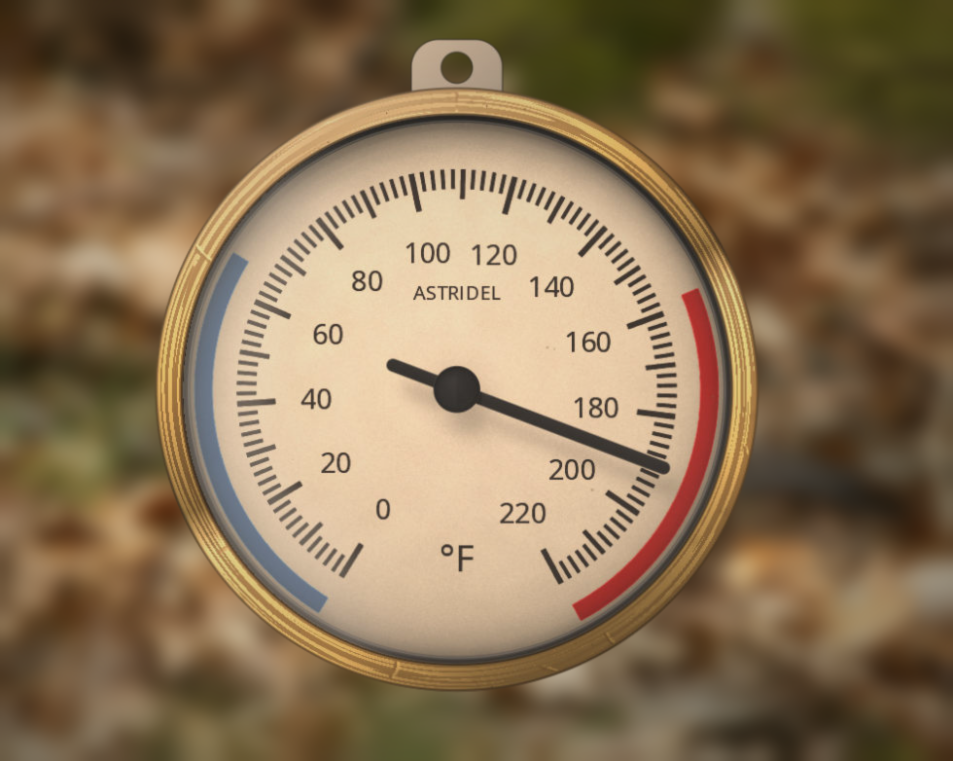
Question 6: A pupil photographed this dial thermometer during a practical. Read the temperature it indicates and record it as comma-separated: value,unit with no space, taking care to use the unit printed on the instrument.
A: 190,°F
